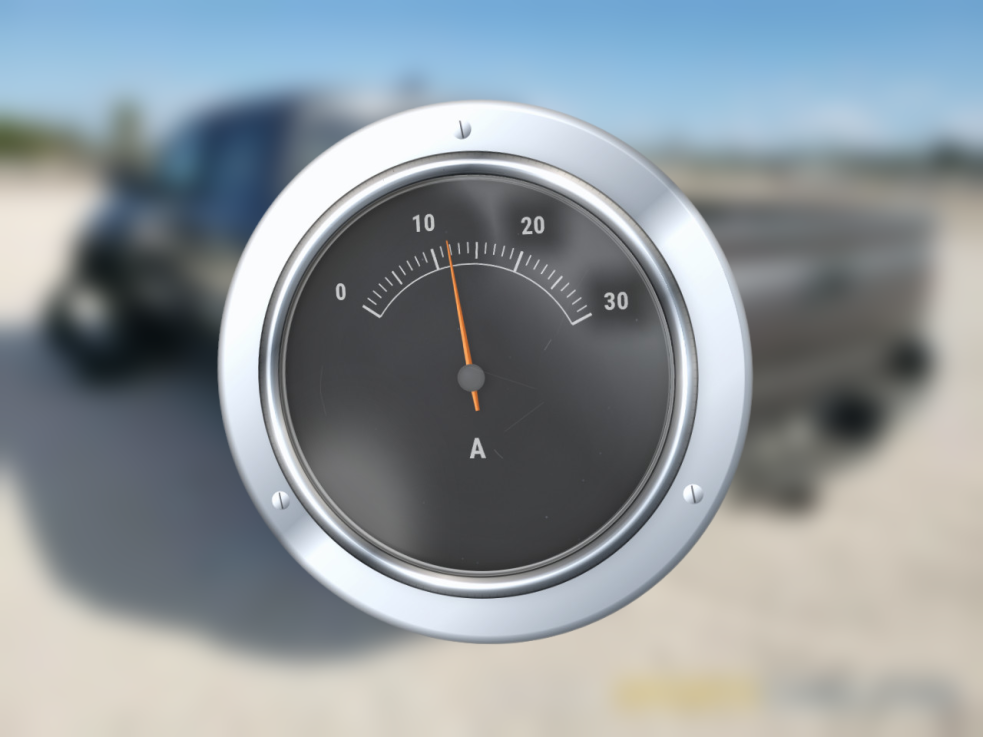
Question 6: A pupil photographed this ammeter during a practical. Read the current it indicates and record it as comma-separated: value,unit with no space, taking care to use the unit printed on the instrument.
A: 12,A
